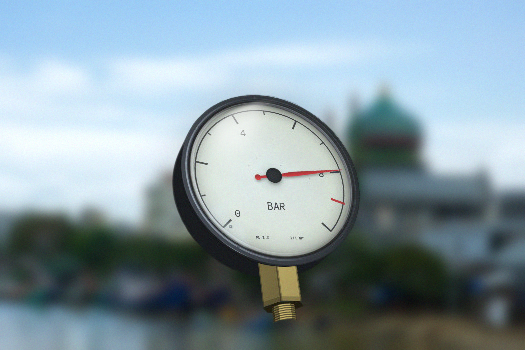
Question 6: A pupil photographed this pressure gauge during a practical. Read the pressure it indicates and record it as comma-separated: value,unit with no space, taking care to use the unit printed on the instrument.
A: 8,bar
